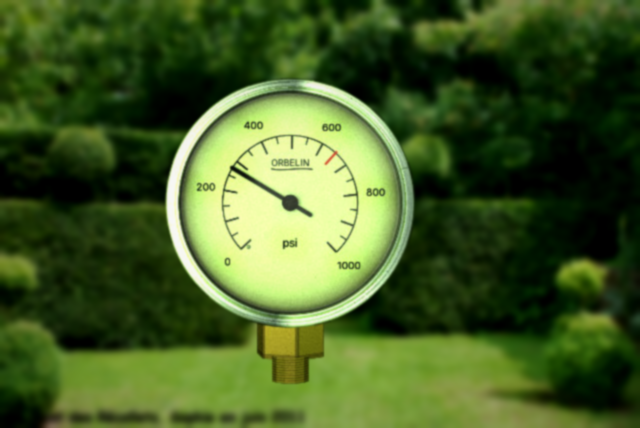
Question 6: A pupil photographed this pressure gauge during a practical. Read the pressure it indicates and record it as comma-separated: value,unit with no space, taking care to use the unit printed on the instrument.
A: 275,psi
